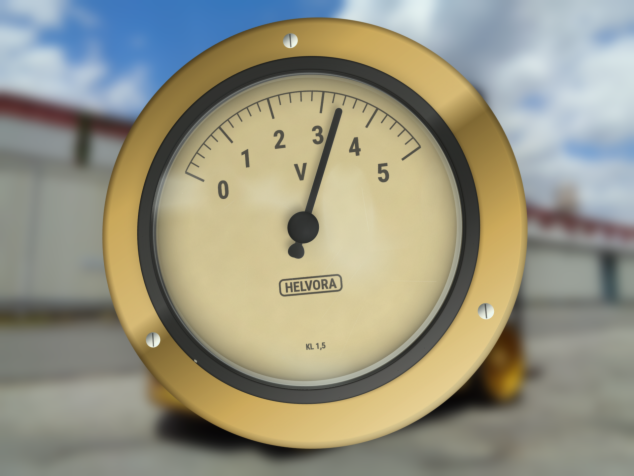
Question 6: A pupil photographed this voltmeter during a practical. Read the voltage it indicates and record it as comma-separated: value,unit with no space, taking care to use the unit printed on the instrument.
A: 3.4,V
